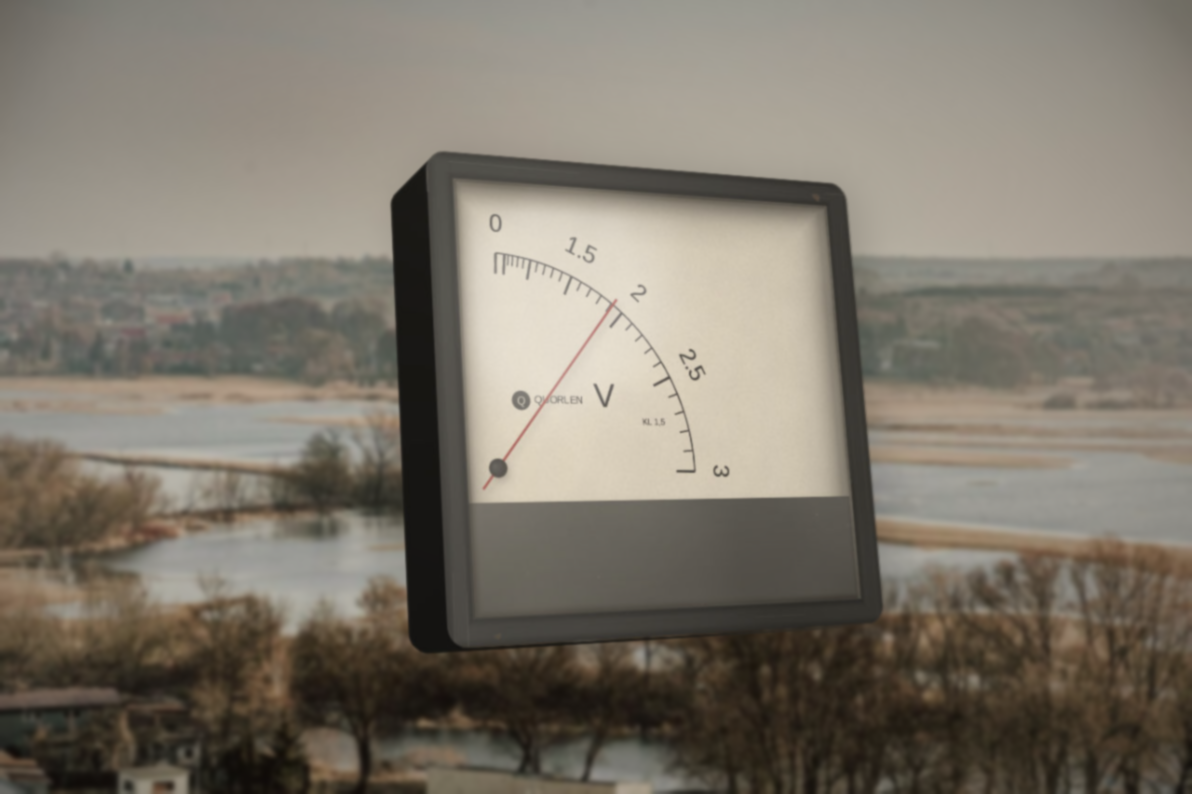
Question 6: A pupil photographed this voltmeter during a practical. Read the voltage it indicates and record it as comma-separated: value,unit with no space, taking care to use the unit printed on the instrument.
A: 1.9,V
